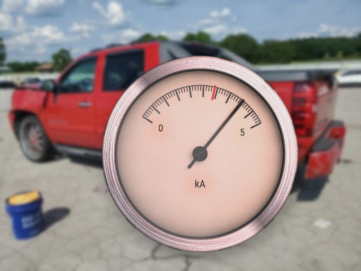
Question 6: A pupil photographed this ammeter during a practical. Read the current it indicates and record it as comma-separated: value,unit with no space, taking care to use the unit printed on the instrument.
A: 4,kA
